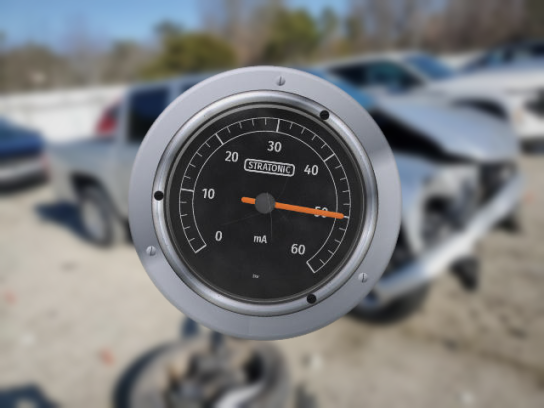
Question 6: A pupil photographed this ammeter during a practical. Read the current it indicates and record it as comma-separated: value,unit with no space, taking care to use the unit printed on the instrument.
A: 50,mA
